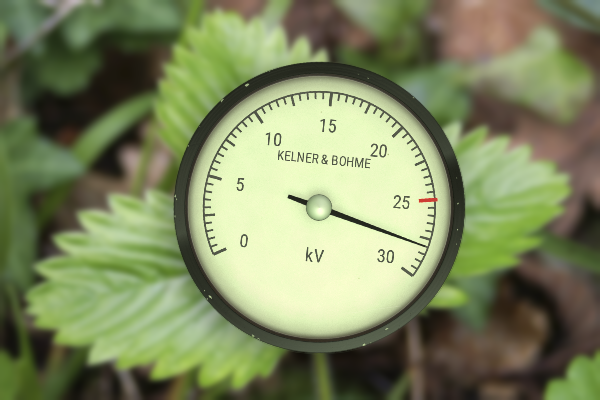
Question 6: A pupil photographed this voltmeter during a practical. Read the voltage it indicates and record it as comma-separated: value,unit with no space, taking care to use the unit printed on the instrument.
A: 28,kV
